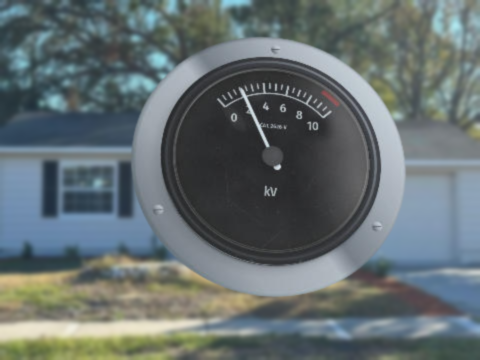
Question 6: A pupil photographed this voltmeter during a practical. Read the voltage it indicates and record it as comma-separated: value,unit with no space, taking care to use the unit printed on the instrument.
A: 2,kV
